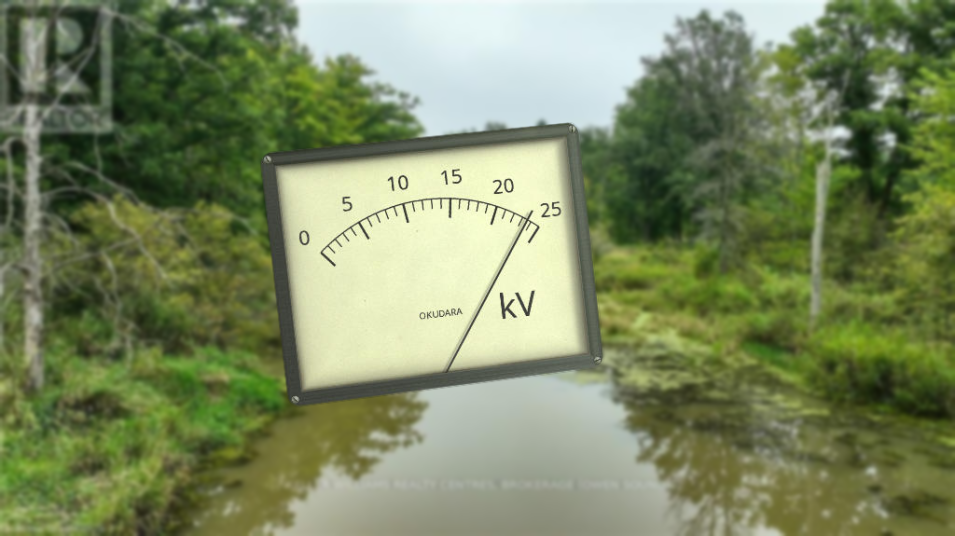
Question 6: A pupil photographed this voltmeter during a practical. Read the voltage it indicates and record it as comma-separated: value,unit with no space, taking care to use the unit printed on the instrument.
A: 23.5,kV
